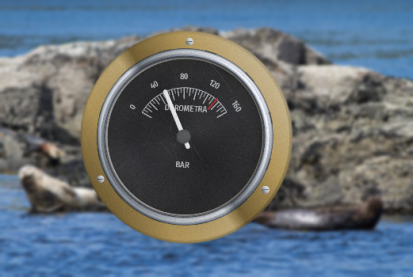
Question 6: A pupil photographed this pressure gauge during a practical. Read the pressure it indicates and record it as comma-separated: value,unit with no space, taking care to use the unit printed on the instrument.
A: 50,bar
